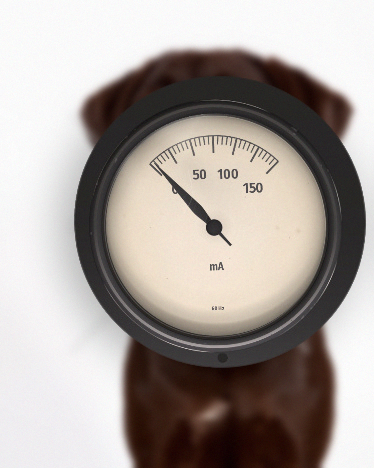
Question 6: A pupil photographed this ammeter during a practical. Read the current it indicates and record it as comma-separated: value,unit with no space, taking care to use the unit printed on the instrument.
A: 5,mA
